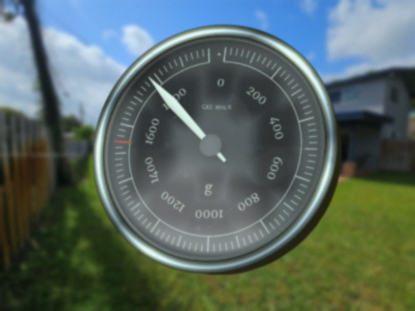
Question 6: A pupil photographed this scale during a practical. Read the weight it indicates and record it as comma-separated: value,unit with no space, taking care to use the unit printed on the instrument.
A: 1780,g
